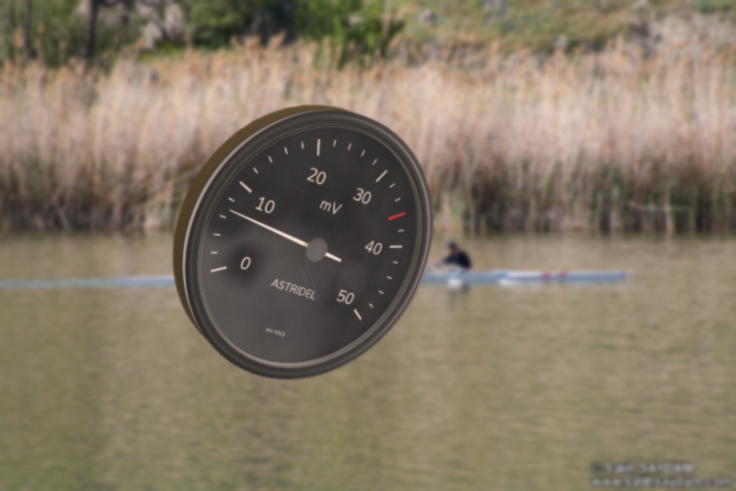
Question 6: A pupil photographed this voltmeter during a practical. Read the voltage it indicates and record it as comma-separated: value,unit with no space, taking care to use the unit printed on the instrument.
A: 7,mV
